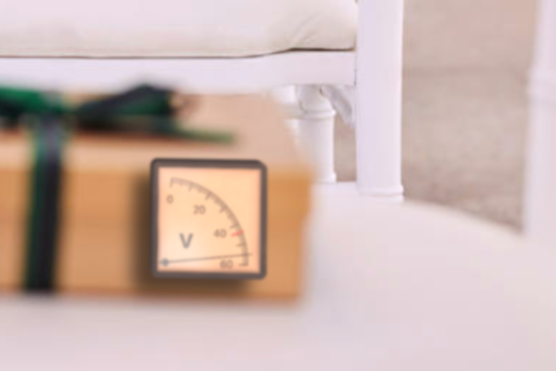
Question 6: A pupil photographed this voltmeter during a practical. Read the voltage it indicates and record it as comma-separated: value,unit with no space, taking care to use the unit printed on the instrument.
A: 55,V
